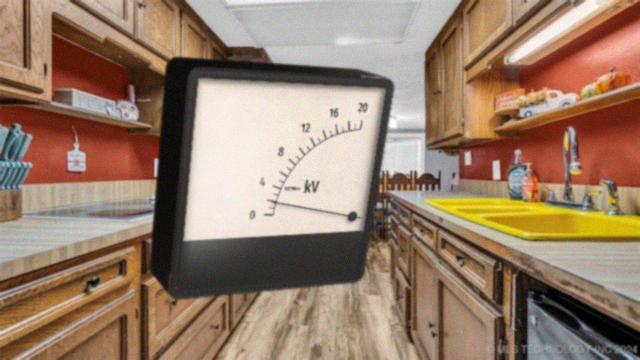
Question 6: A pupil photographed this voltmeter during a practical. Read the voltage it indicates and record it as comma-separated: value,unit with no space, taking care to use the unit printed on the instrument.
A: 2,kV
